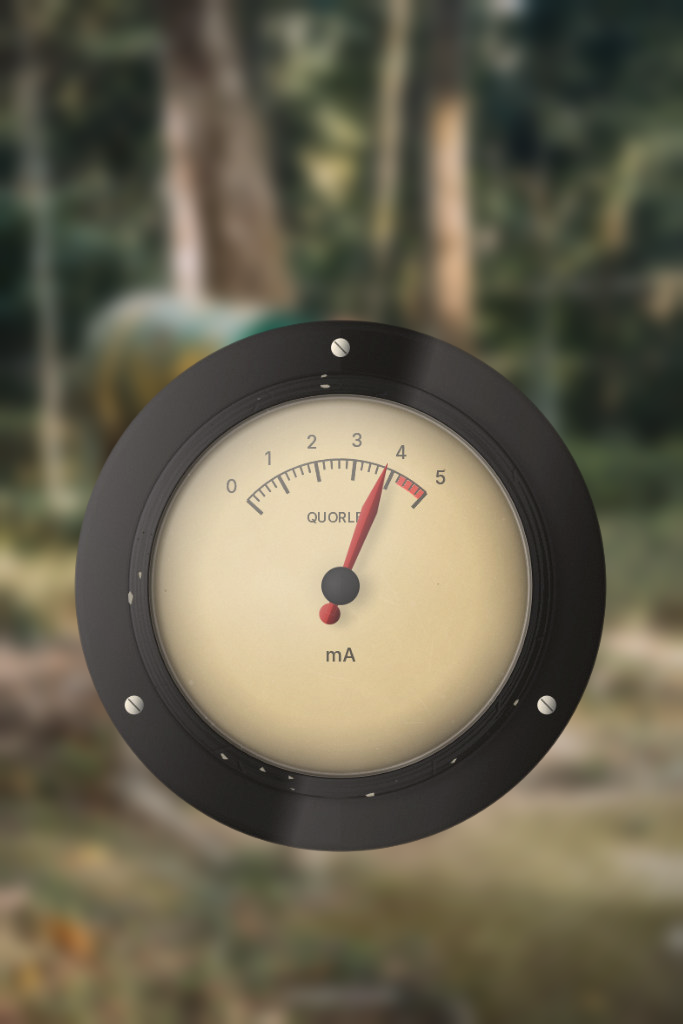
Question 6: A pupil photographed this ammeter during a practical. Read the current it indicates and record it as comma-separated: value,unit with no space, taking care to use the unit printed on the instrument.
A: 3.8,mA
